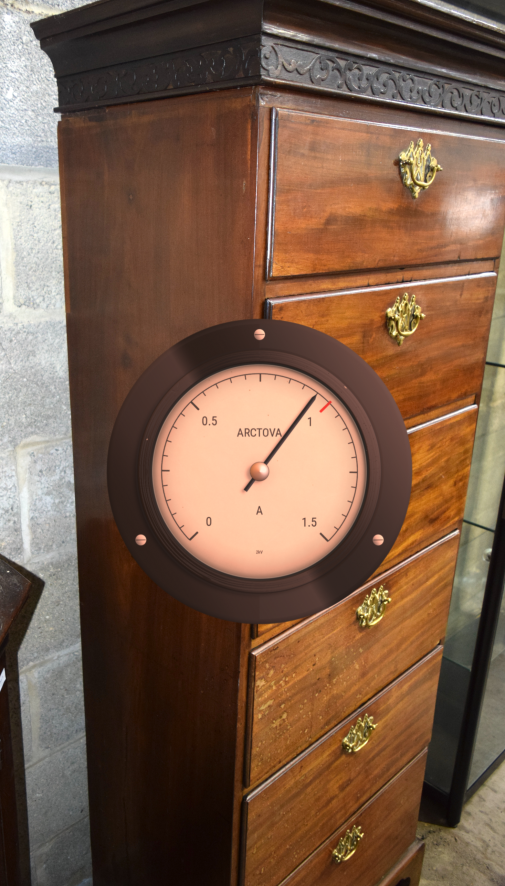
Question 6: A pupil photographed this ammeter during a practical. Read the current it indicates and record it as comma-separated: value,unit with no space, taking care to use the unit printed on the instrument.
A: 0.95,A
